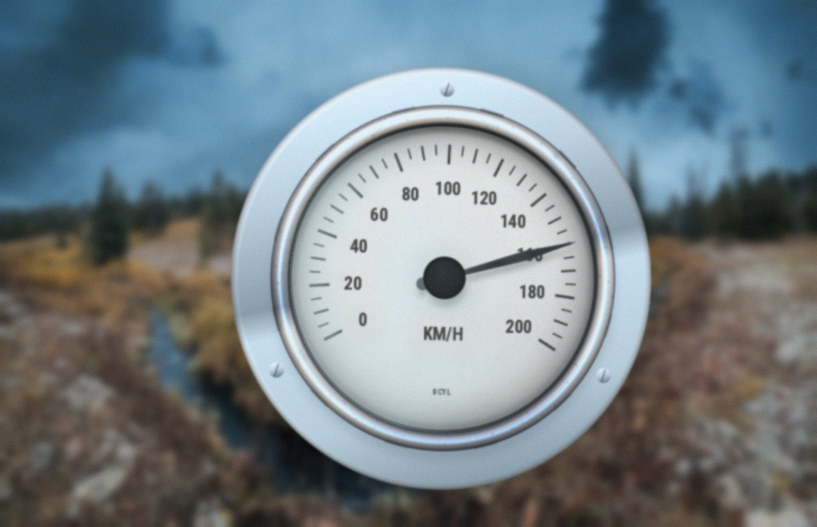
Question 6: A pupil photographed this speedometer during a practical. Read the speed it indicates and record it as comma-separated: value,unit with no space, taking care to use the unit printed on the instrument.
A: 160,km/h
